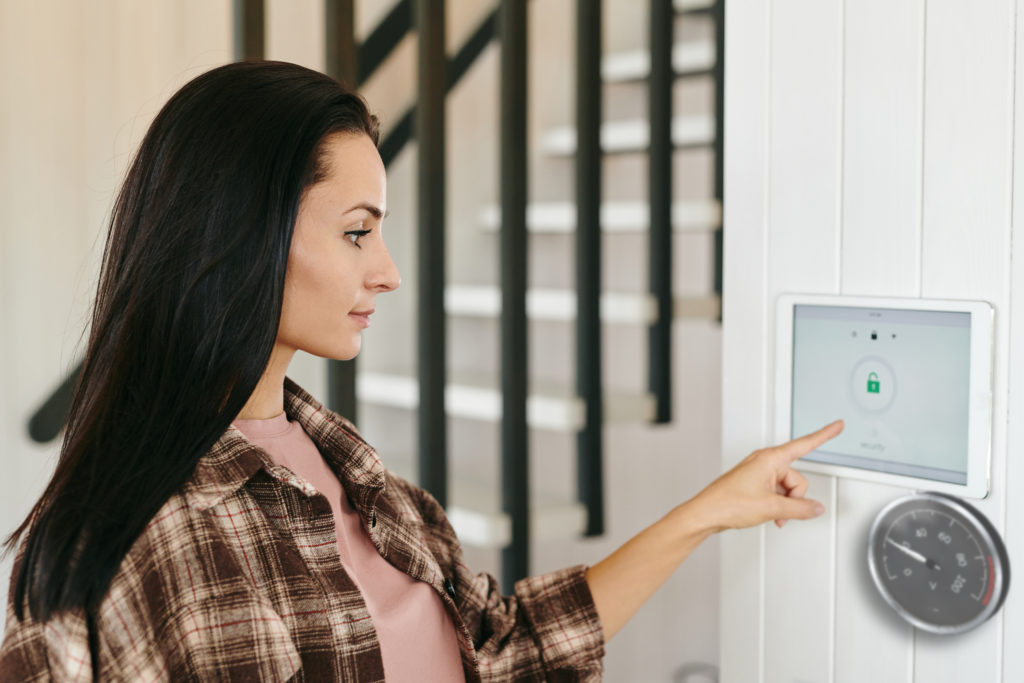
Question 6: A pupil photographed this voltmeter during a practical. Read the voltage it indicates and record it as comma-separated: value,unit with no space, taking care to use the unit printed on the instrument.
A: 20,V
